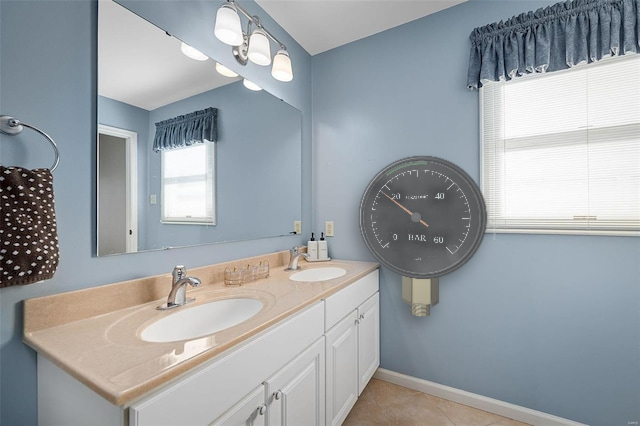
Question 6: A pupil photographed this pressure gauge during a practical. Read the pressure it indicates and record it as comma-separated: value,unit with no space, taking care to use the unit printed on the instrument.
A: 18,bar
